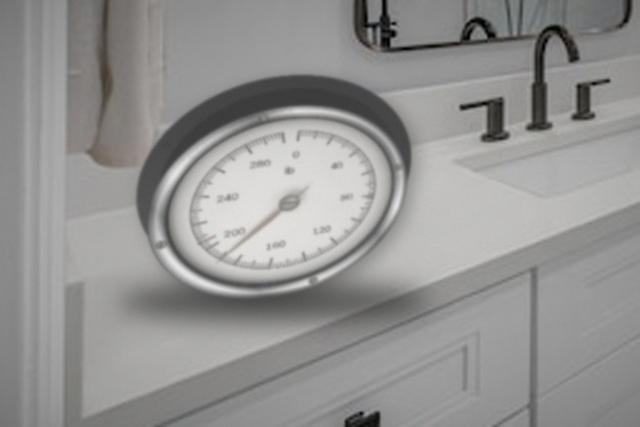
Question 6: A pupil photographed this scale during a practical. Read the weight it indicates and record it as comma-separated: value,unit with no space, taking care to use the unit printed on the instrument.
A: 190,lb
